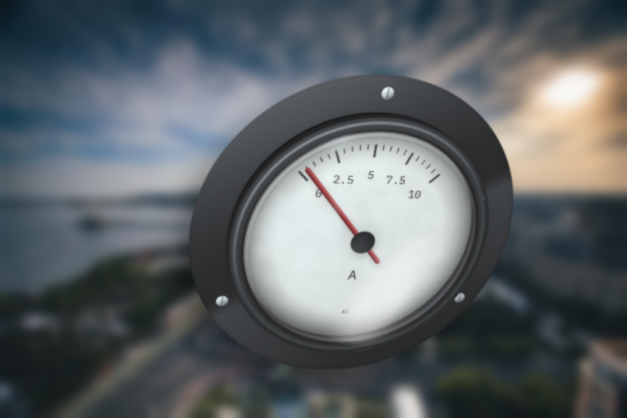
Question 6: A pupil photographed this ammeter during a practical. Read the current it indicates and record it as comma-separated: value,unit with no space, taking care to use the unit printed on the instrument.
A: 0.5,A
